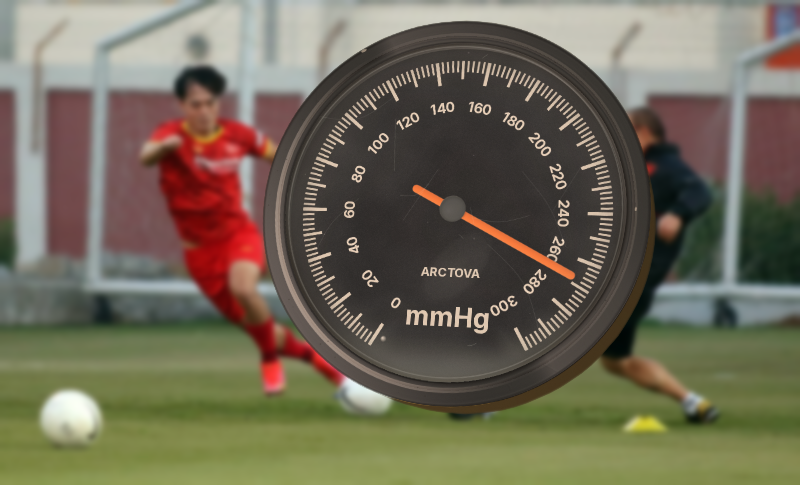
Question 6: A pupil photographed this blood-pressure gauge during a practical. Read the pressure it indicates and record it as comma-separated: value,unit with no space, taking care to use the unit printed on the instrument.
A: 268,mmHg
